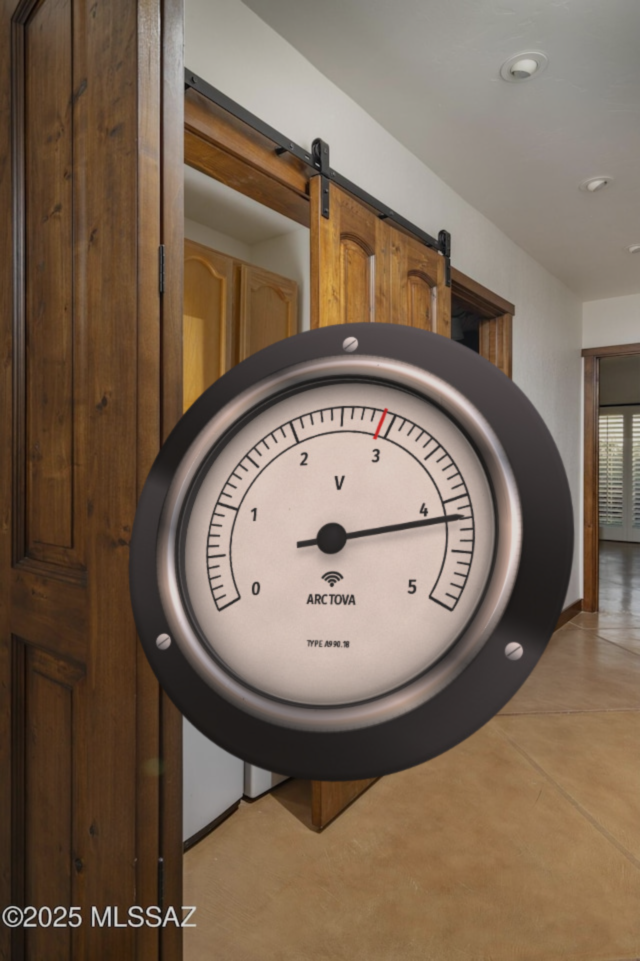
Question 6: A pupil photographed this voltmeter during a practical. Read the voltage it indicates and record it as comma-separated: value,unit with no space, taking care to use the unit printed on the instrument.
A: 4.2,V
